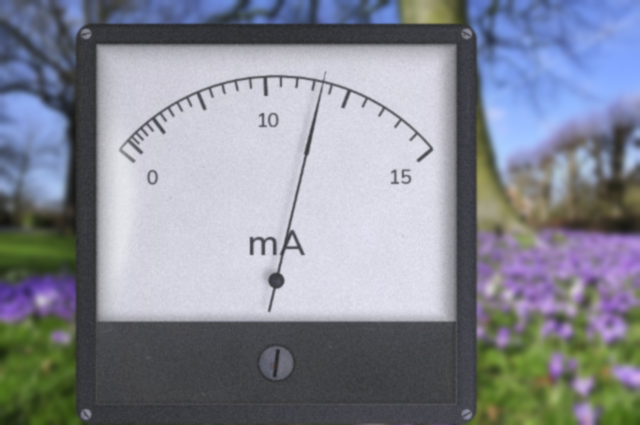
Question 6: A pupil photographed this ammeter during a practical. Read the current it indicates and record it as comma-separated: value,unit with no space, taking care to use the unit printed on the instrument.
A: 11.75,mA
